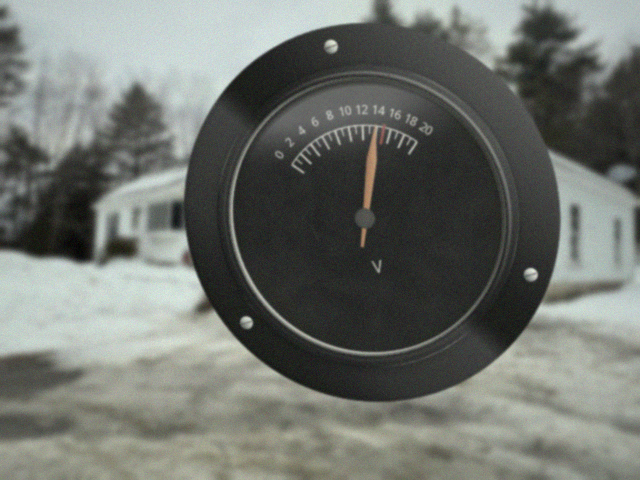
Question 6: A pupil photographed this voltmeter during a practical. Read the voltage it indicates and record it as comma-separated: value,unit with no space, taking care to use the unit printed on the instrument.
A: 14,V
